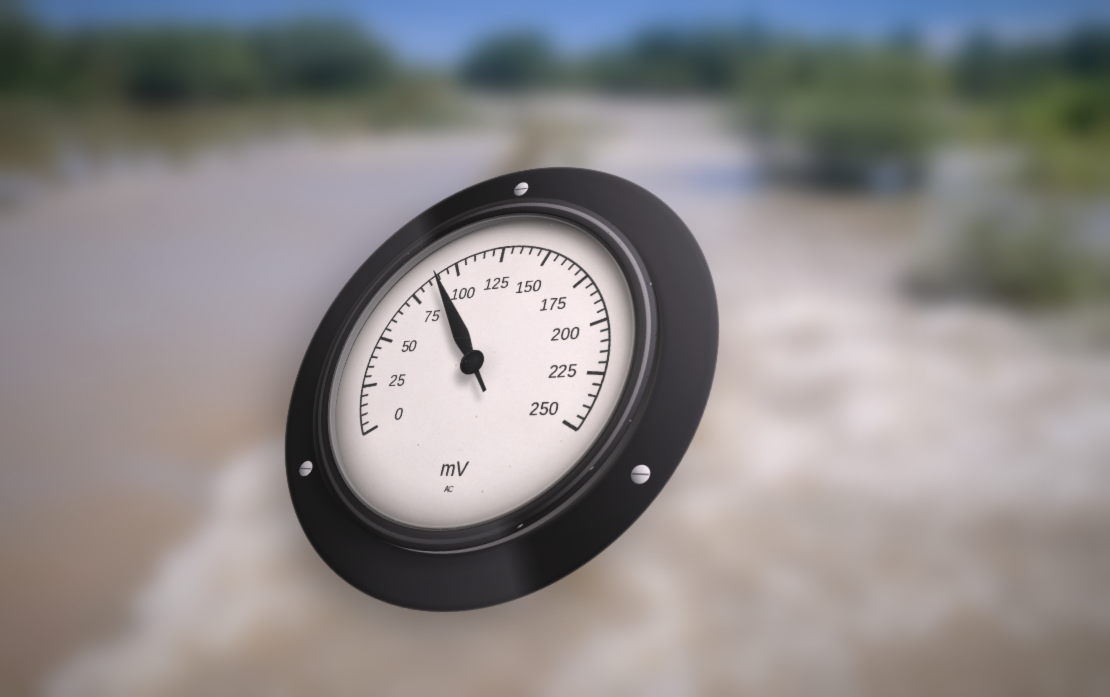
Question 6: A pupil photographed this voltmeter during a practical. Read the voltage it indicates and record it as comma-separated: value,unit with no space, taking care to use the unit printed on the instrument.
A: 90,mV
